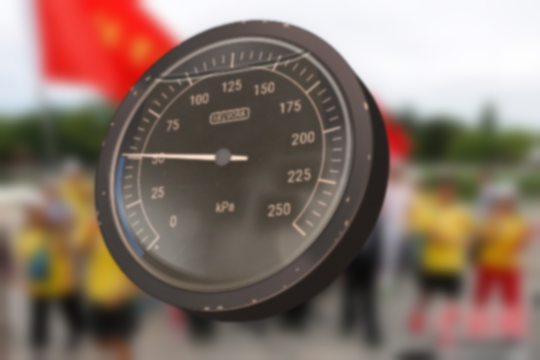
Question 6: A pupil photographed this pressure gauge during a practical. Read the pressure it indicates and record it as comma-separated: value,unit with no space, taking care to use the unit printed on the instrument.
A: 50,kPa
